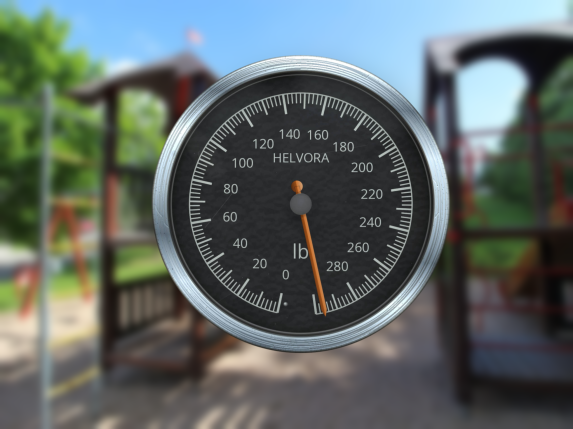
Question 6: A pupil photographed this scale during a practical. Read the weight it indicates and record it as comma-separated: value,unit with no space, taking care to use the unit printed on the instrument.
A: 296,lb
